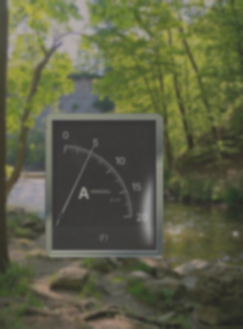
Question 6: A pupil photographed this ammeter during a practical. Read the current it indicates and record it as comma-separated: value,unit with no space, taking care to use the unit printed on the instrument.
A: 5,A
